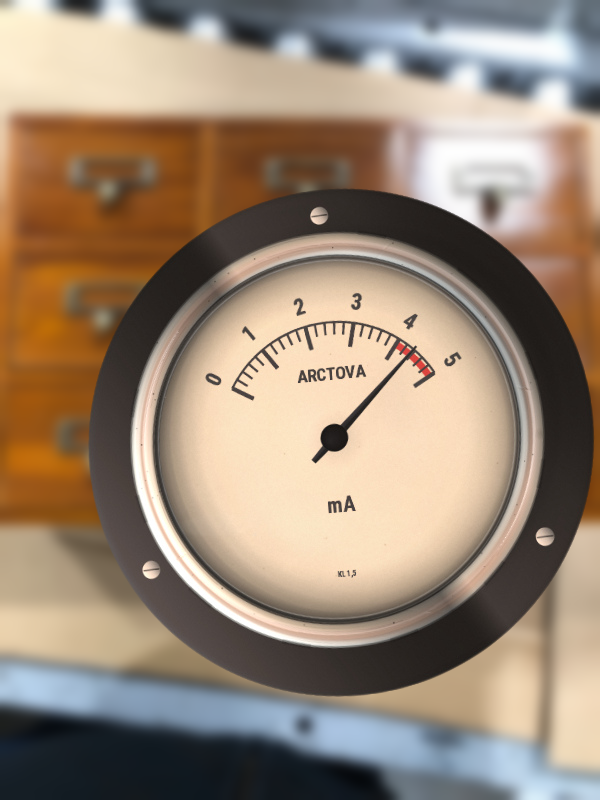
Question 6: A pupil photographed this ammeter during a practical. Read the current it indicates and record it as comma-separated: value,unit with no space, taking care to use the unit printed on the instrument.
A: 4.4,mA
